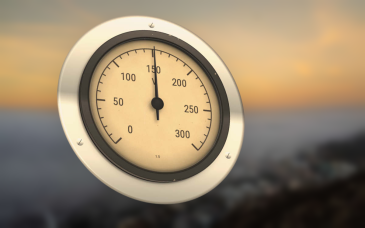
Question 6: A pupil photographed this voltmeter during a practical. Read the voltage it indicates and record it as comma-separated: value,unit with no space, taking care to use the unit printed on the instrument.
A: 150,V
